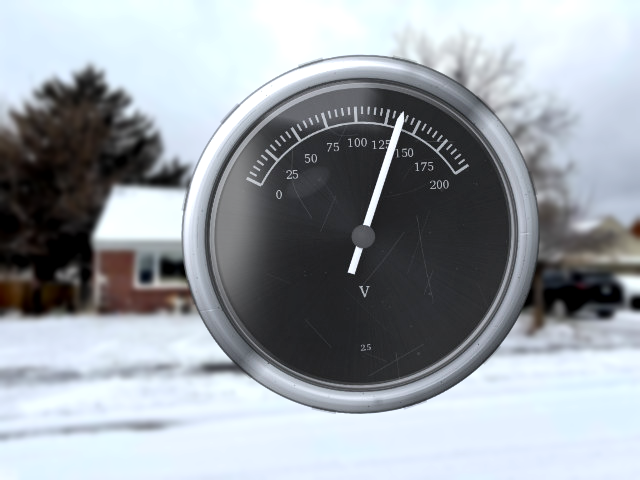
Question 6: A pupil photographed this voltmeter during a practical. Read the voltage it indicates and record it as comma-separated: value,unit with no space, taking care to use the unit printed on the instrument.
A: 135,V
